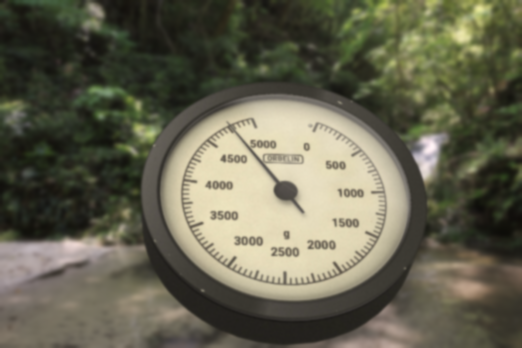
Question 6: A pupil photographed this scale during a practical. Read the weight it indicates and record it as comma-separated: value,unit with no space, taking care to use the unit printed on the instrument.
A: 4750,g
